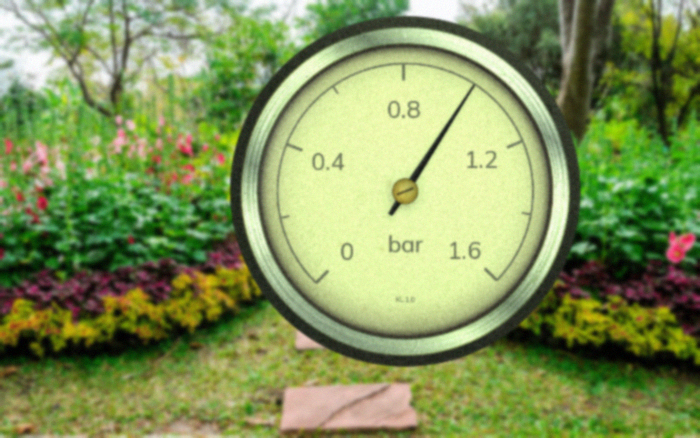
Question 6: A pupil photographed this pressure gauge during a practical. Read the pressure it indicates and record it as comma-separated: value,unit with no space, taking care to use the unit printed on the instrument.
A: 1,bar
